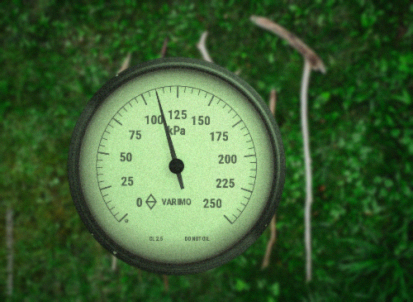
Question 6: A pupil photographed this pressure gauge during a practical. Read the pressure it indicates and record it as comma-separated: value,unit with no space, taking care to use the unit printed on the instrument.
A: 110,kPa
